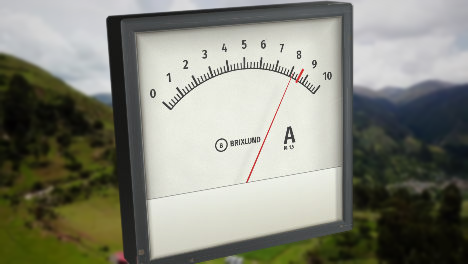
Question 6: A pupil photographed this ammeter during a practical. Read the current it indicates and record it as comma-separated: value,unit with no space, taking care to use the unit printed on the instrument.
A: 8,A
